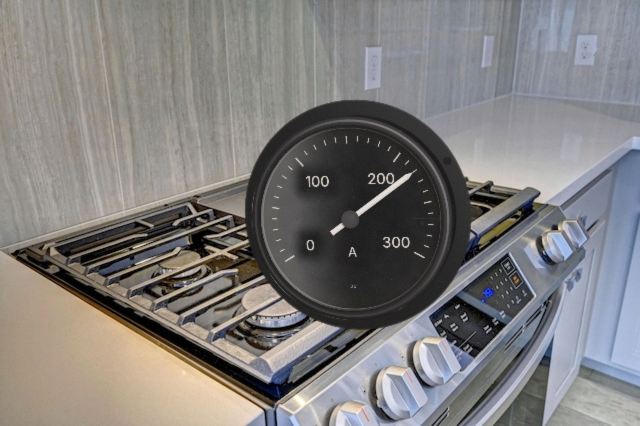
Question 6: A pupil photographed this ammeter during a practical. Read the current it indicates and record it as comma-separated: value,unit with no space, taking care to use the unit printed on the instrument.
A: 220,A
